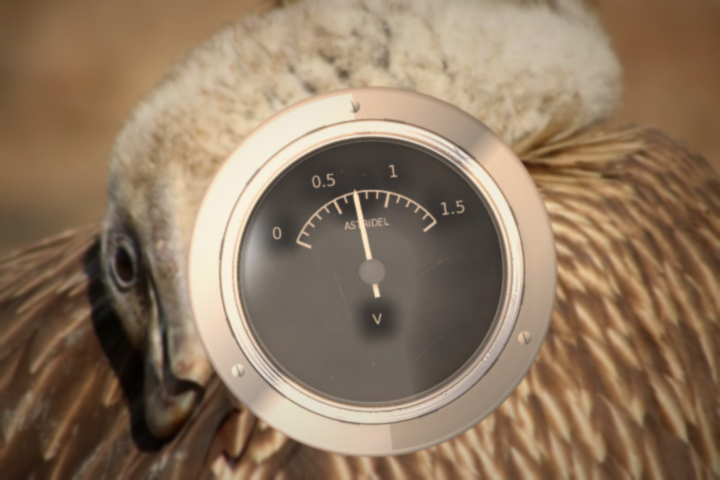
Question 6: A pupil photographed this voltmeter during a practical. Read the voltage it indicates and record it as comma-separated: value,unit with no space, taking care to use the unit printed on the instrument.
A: 0.7,V
